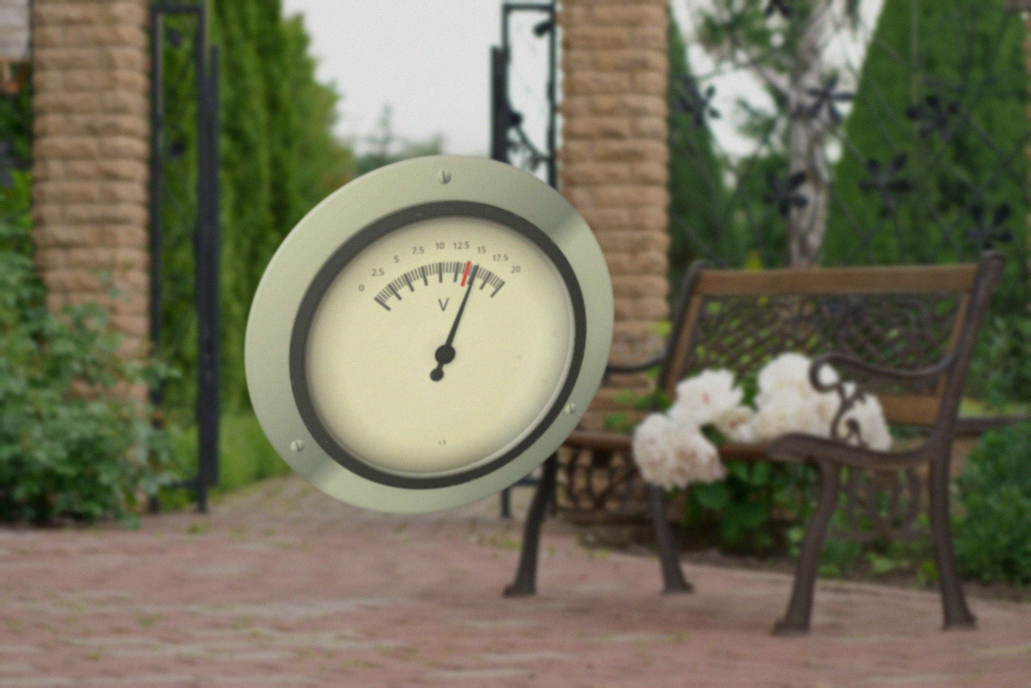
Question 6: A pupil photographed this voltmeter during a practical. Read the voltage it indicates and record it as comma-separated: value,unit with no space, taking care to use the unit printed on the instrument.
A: 15,V
